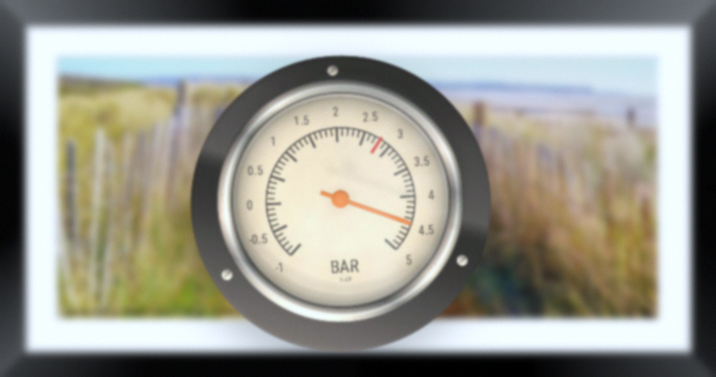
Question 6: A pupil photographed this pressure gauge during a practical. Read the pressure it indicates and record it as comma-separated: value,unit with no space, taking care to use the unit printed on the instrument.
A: 4.5,bar
